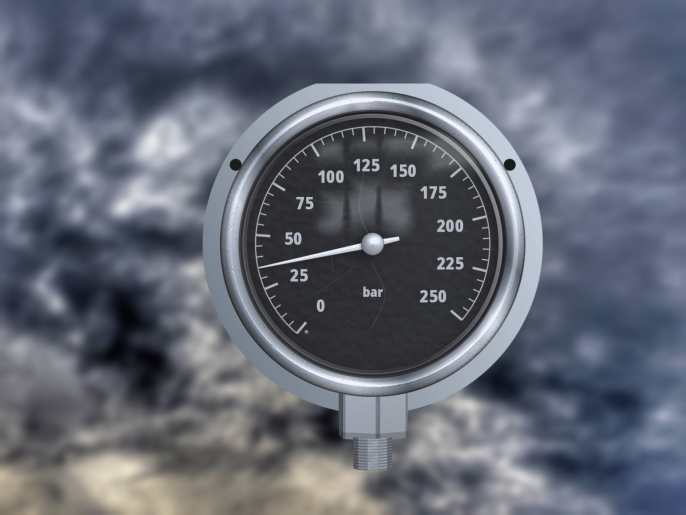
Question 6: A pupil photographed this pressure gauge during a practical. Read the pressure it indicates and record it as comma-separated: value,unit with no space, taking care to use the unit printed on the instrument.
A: 35,bar
